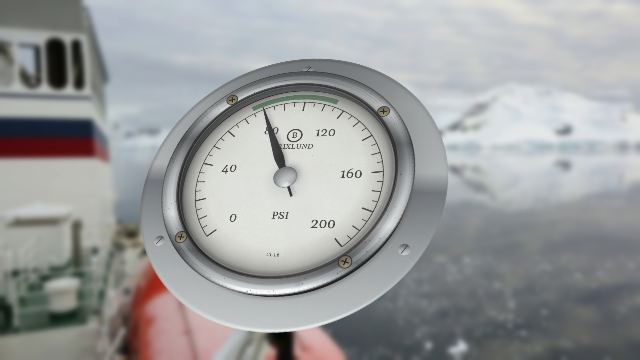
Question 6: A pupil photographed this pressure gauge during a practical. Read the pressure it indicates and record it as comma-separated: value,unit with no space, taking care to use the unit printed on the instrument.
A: 80,psi
